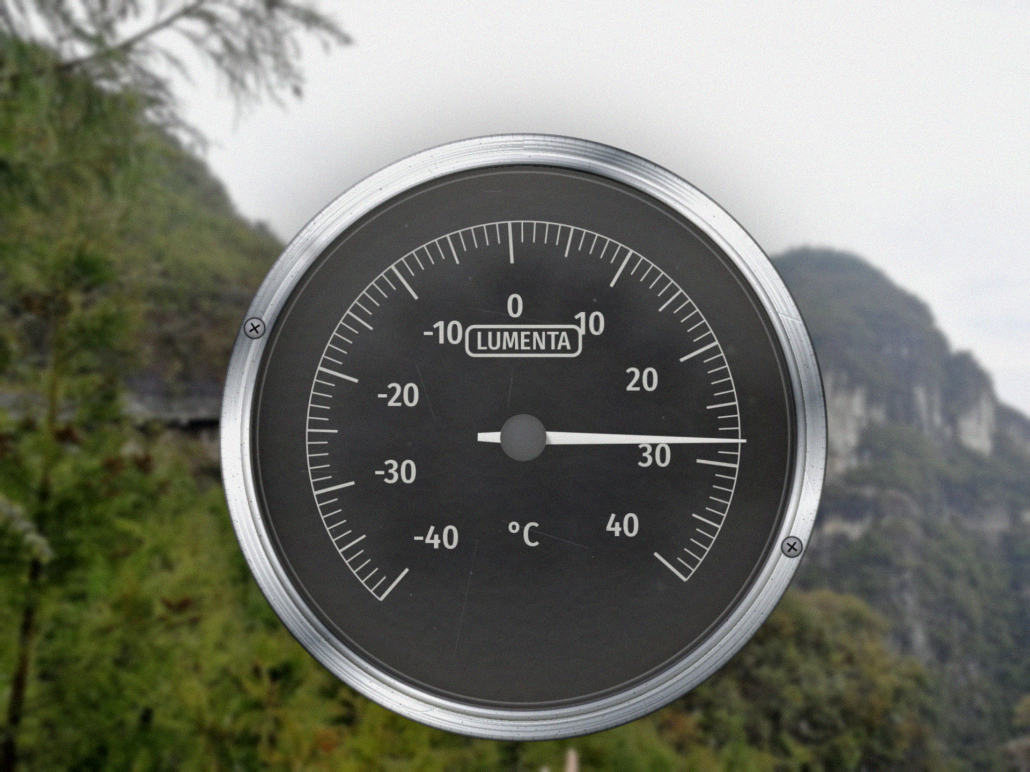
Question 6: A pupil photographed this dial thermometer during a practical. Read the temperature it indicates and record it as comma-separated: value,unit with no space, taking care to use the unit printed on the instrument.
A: 28,°C
